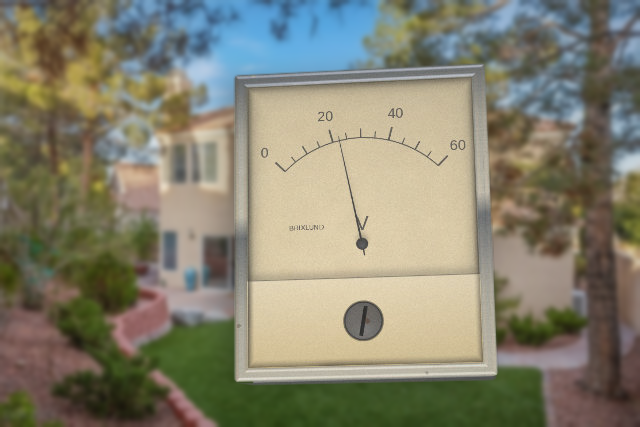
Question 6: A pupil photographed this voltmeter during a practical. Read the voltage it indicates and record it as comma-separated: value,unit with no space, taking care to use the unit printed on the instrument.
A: 22.5,V
